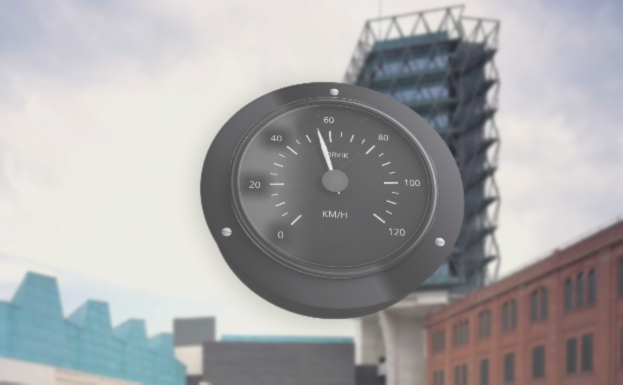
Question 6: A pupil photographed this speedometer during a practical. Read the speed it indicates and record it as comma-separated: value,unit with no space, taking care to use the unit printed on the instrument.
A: 55,km/h
